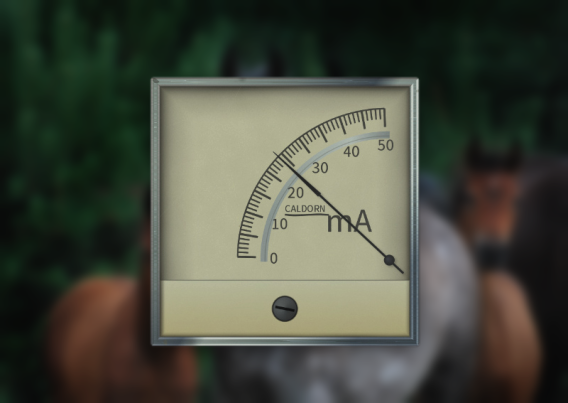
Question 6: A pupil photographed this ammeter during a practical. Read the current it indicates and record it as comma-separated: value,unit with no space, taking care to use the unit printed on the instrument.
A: 24,mA
